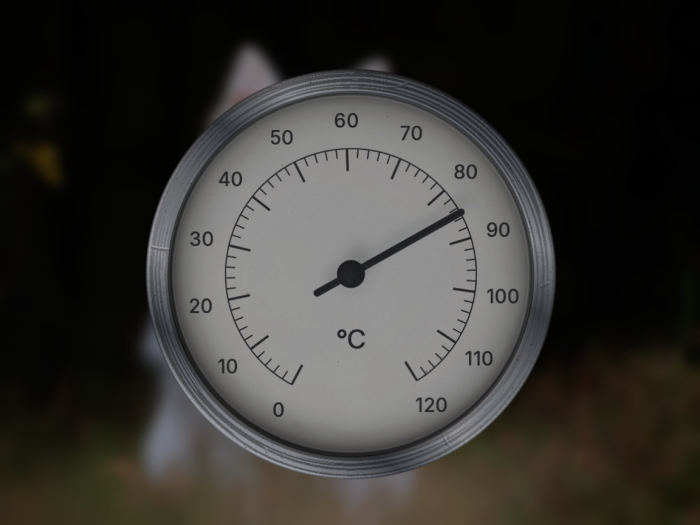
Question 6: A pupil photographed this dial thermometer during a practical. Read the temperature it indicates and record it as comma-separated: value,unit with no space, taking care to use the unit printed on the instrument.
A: 85,°C
